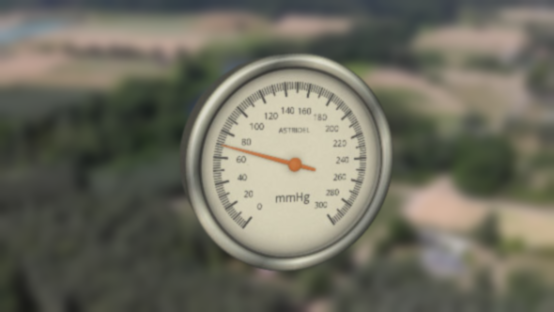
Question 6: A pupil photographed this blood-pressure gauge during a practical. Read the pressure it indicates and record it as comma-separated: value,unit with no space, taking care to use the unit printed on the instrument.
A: 70,mmHg
